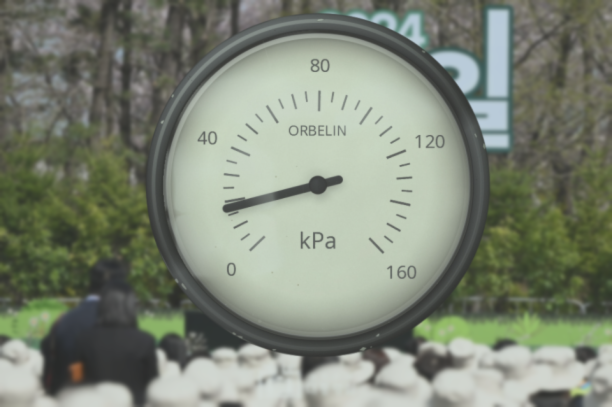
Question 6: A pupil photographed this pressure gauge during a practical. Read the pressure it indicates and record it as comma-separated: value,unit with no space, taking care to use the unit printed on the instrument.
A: 17.5,kPa
